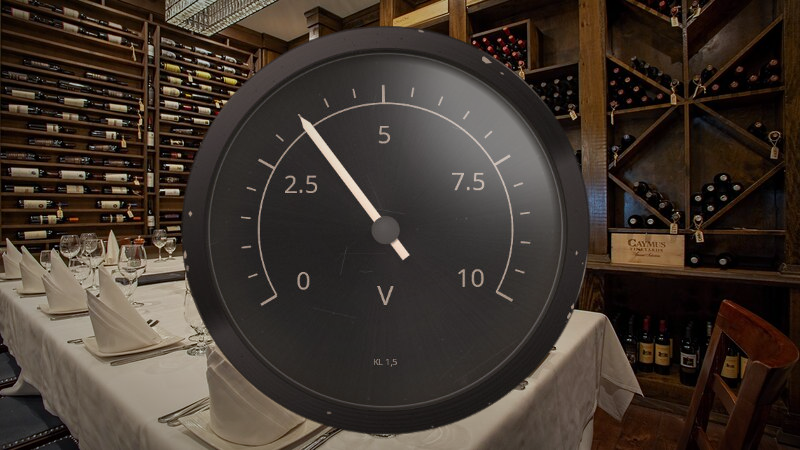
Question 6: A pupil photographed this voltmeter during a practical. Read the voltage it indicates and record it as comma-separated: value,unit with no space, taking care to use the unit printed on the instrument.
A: 3.5,V
